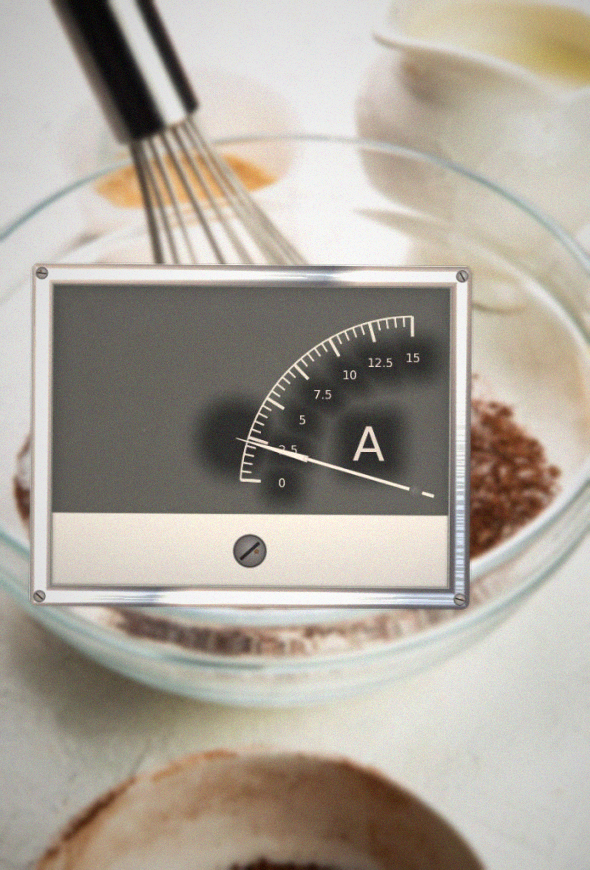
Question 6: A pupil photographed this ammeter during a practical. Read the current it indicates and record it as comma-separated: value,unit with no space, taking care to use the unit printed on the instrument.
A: 2.25,A
